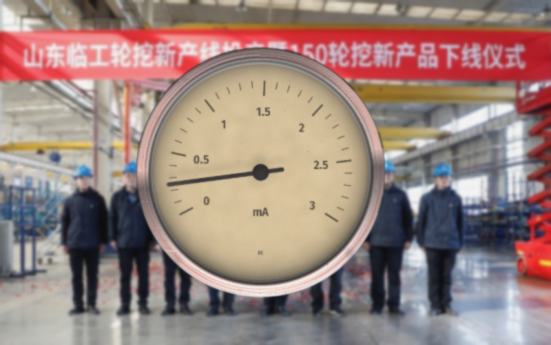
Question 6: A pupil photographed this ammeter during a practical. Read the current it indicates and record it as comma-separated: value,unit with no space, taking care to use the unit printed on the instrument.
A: 0.25,mA
